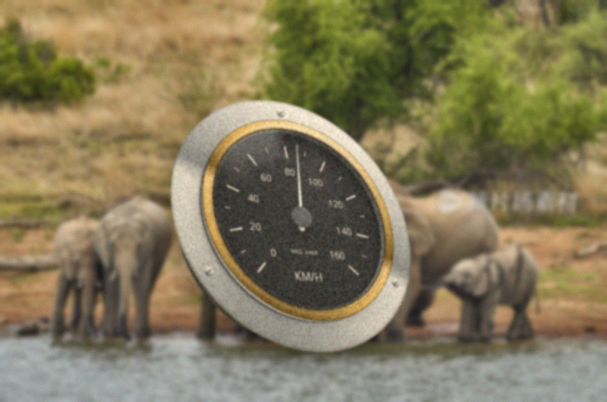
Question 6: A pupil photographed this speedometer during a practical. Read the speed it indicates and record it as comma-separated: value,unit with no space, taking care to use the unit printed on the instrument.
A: 85,km/h
